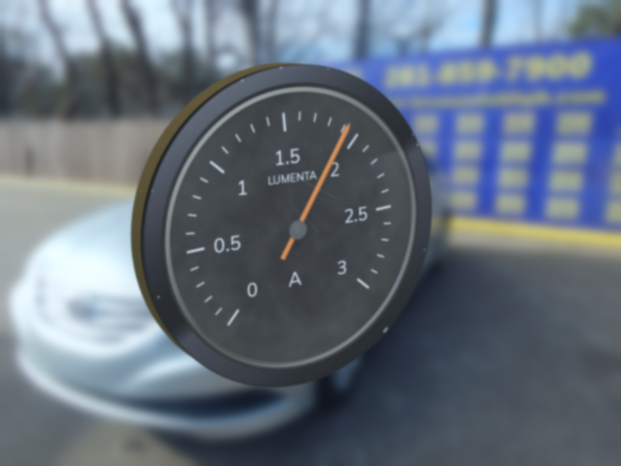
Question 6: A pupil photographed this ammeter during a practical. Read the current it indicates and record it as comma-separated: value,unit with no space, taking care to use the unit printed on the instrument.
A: 1.9,A
